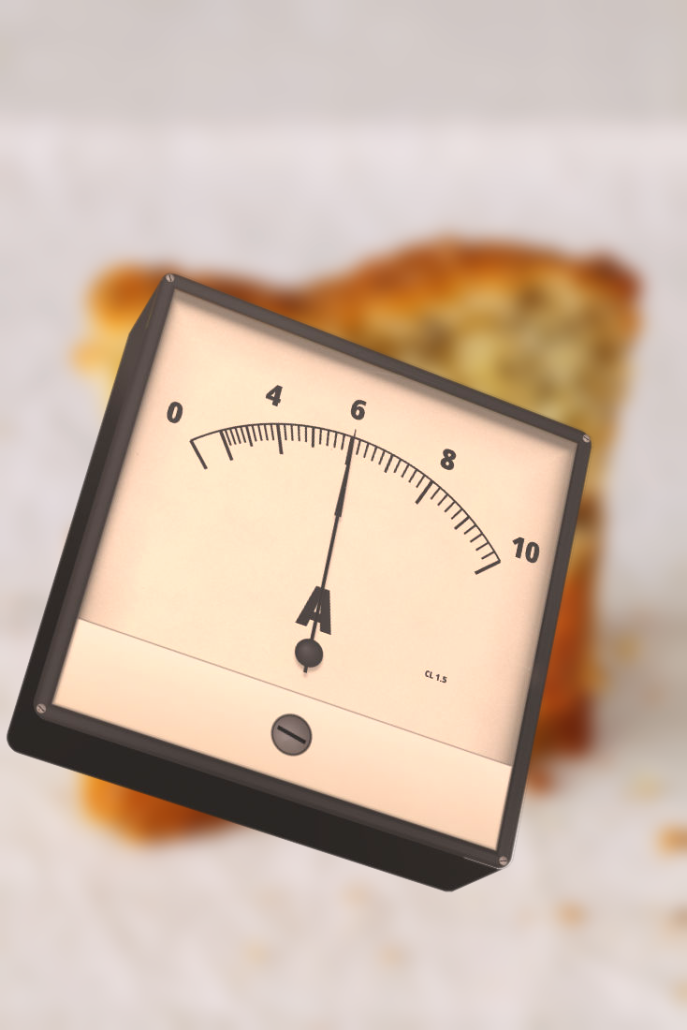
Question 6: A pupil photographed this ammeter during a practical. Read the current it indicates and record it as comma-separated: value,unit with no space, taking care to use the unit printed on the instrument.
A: 6,A
